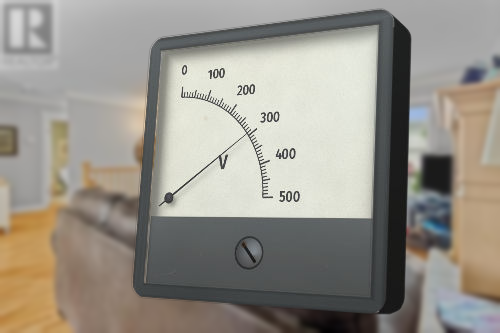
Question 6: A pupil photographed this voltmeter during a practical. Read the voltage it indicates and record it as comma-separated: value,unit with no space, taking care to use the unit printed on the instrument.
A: 300,V
